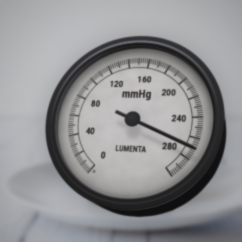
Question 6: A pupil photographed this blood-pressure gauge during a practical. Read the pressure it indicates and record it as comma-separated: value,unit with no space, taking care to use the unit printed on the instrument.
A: 270,mmHg
